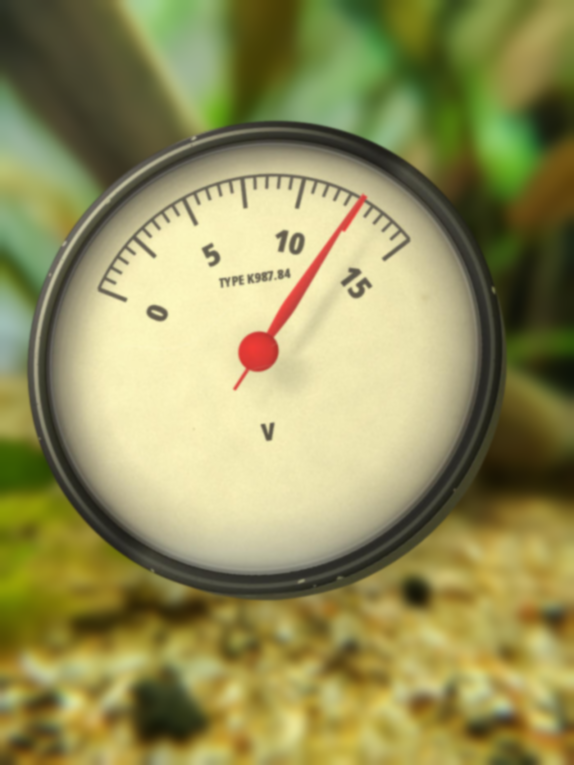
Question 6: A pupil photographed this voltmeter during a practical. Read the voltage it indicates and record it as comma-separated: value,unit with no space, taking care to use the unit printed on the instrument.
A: 12.5,V
